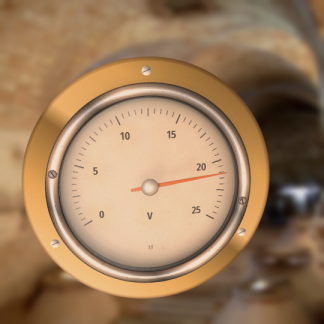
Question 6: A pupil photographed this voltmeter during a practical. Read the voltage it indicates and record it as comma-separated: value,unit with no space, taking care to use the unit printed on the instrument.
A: 21,V
